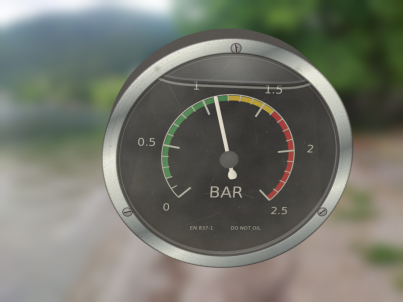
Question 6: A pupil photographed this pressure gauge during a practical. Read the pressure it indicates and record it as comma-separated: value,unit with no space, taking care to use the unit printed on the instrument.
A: 1.1,bar
